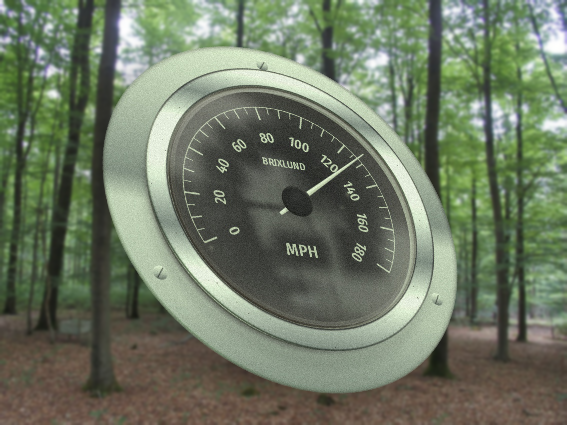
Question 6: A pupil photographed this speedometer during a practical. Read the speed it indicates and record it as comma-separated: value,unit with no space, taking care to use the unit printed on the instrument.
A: 127.5,mph
